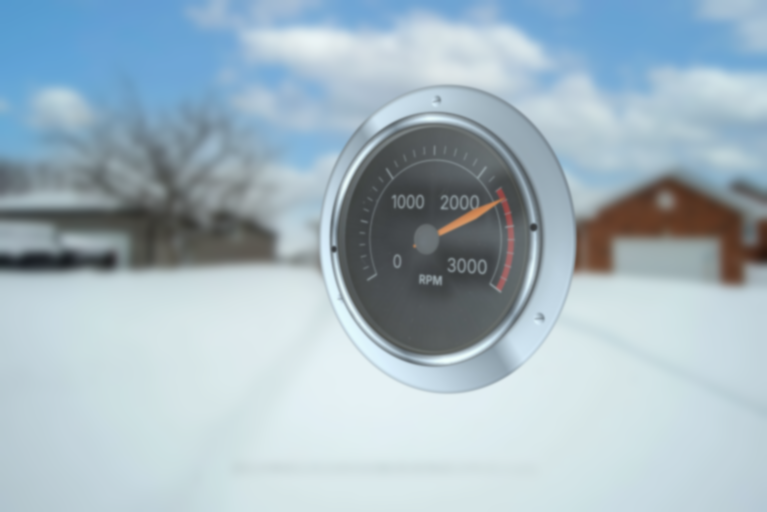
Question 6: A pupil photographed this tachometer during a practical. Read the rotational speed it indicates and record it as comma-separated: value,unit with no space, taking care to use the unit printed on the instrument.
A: 2300,rpm
